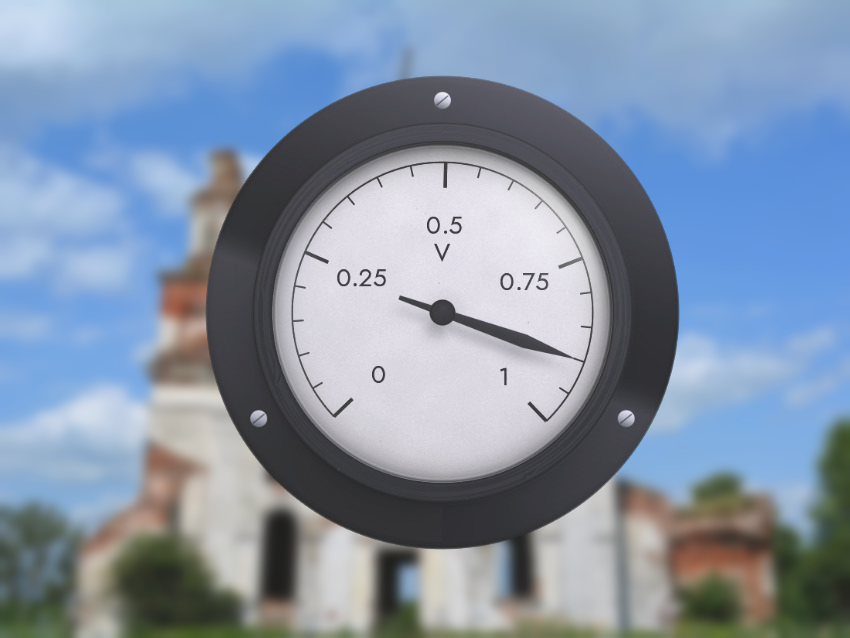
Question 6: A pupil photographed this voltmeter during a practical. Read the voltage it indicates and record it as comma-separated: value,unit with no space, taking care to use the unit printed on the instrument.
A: 0.9,V
